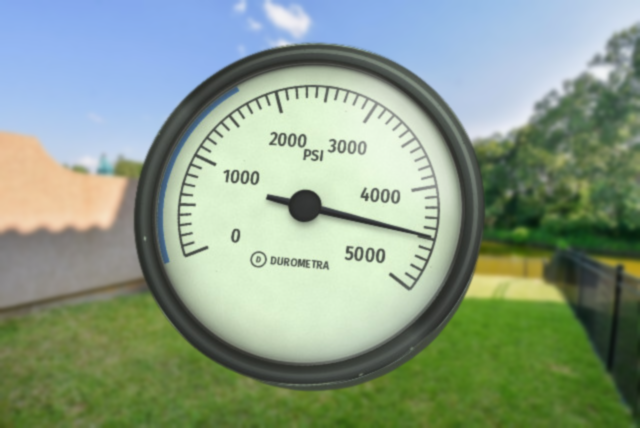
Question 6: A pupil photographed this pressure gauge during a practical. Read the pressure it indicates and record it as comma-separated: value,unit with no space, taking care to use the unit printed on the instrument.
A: 4500,psi
